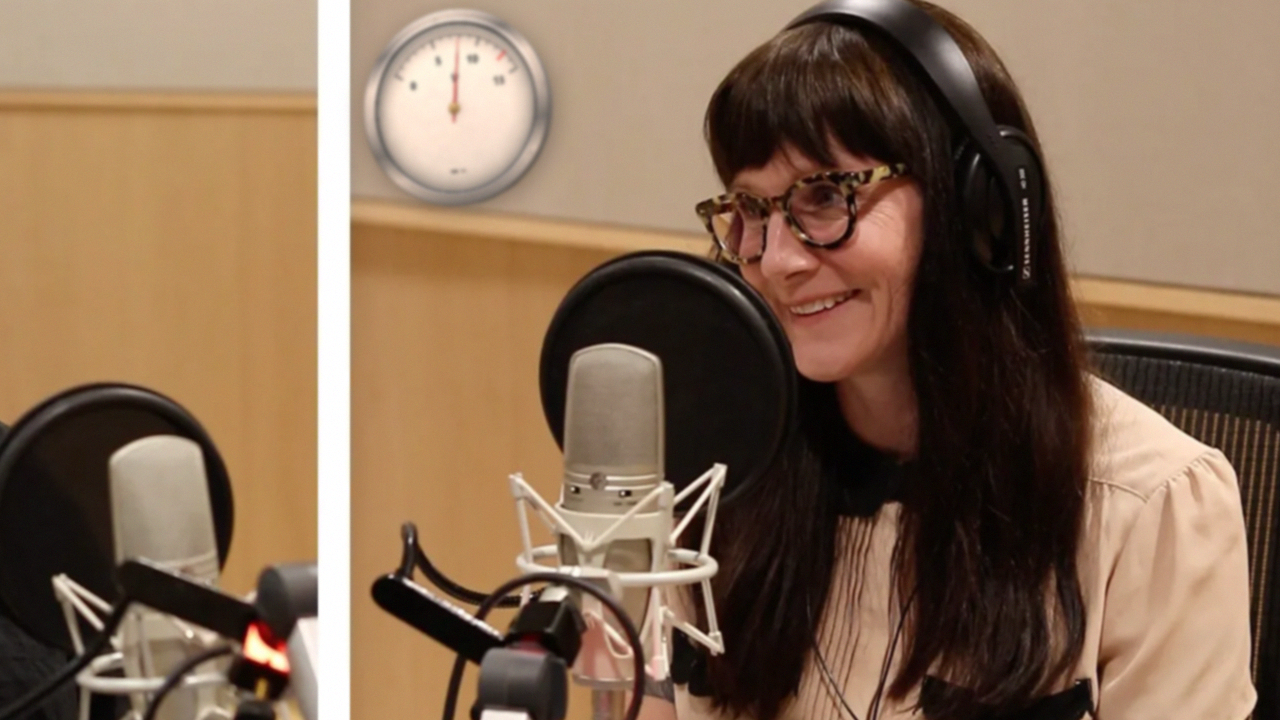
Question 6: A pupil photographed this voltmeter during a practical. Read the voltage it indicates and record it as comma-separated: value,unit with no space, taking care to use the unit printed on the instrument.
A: 8,V
